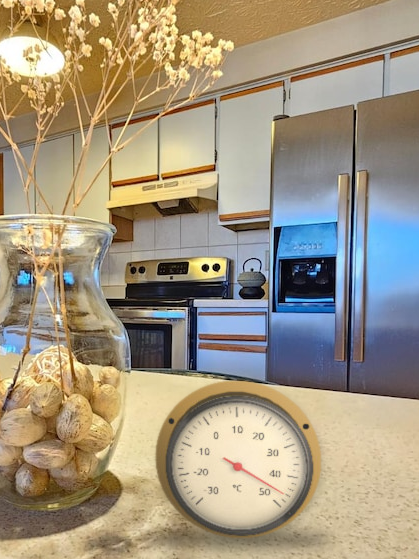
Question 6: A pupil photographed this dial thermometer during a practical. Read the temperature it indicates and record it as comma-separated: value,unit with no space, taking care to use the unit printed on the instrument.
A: 46,°C
